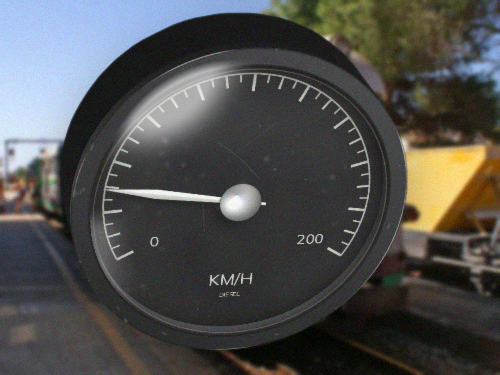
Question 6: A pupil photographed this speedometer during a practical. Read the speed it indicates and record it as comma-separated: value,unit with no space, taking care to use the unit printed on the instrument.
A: 30,km/h
